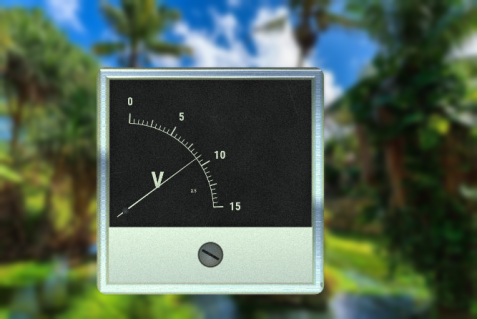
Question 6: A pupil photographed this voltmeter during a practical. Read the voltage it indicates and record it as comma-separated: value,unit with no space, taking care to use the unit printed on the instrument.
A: 9,V
